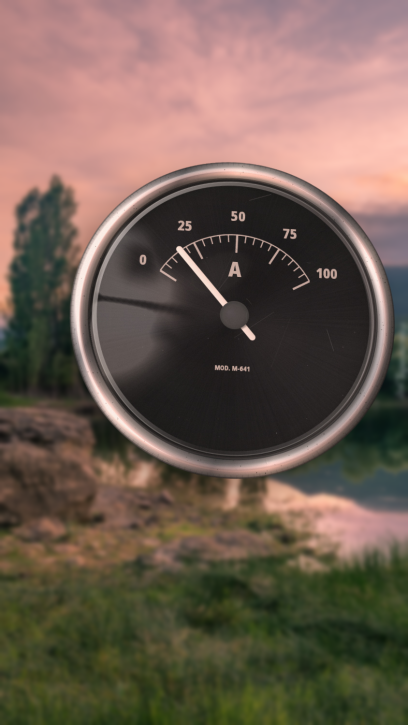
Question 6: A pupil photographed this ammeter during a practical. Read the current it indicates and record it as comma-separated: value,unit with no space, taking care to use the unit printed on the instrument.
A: 15,A
